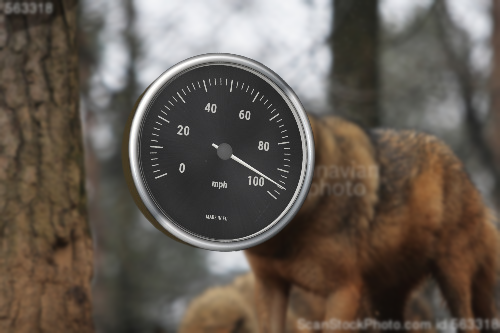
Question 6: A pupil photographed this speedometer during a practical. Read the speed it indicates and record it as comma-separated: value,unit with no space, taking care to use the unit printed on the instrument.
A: 96,mph
